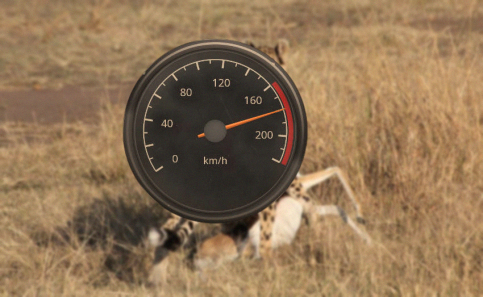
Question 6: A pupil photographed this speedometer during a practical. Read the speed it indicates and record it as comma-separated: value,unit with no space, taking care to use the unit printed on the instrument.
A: 180,km/h
